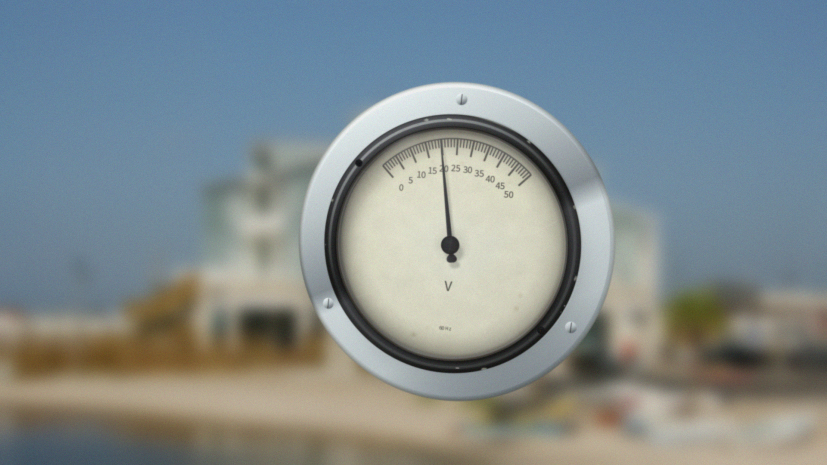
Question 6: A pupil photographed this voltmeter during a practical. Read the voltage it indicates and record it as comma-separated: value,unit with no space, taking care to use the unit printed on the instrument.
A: 20,V
